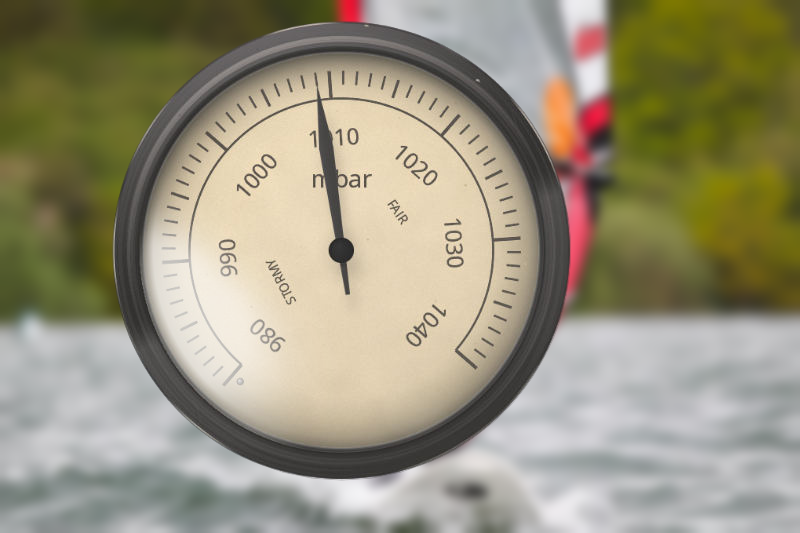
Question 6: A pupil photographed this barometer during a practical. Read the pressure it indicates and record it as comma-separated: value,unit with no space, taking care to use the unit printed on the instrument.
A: 1009,mbar
